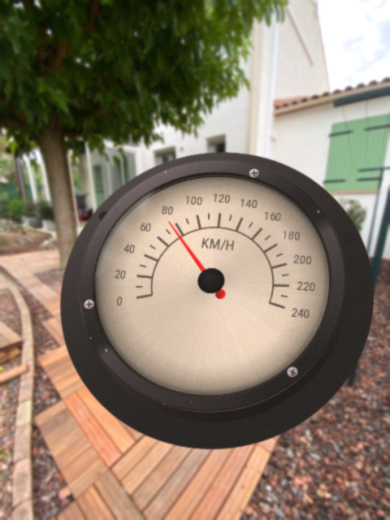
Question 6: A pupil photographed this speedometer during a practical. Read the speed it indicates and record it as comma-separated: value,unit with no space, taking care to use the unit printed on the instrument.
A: 75,km/h
